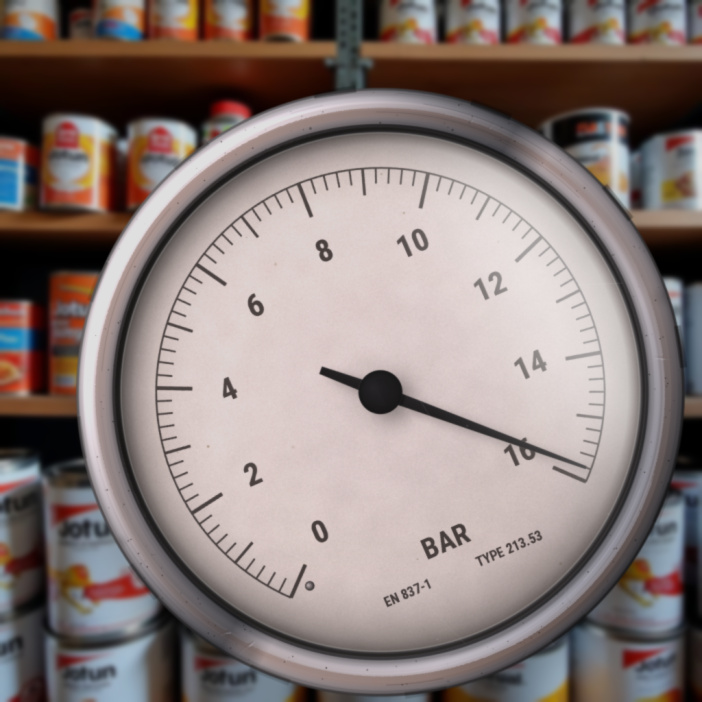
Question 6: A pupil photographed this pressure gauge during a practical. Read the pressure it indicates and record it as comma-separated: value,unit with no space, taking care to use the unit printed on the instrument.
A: 15.8,bar
